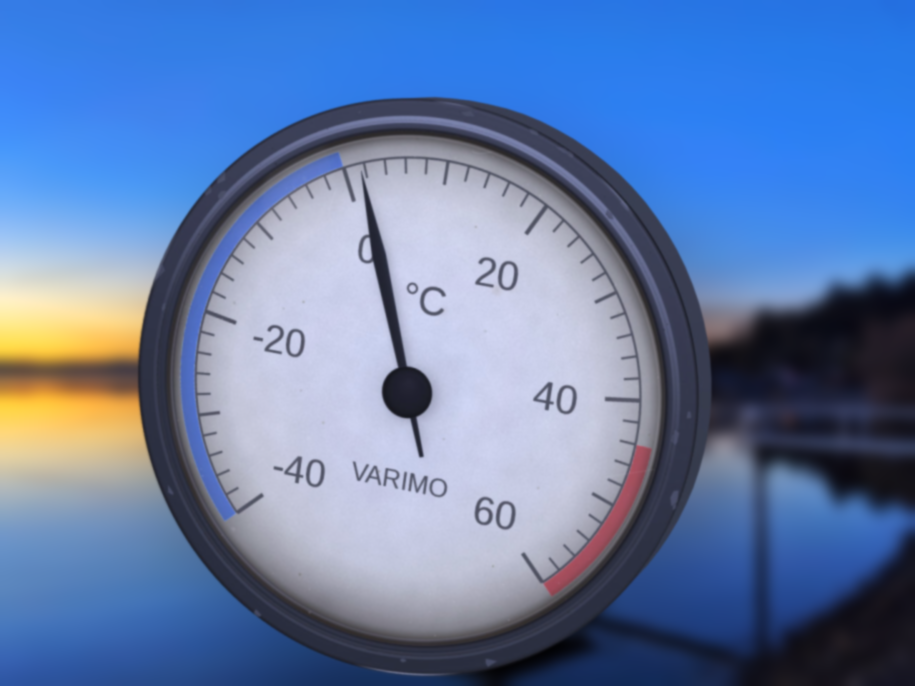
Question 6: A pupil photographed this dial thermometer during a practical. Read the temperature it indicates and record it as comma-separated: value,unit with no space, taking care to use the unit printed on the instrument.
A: 2,°C
